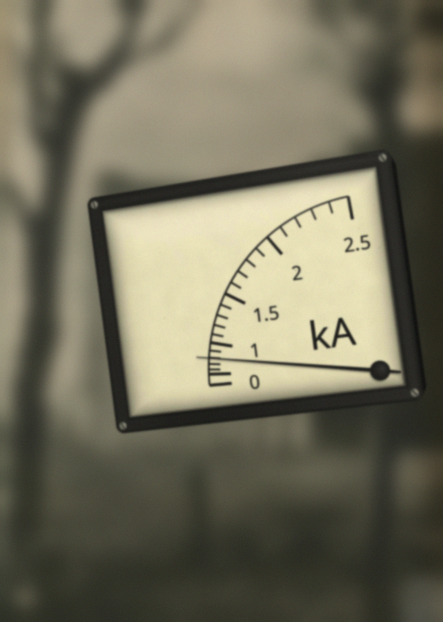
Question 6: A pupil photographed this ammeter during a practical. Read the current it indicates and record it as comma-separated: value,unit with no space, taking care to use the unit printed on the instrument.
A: 0.8,kA
